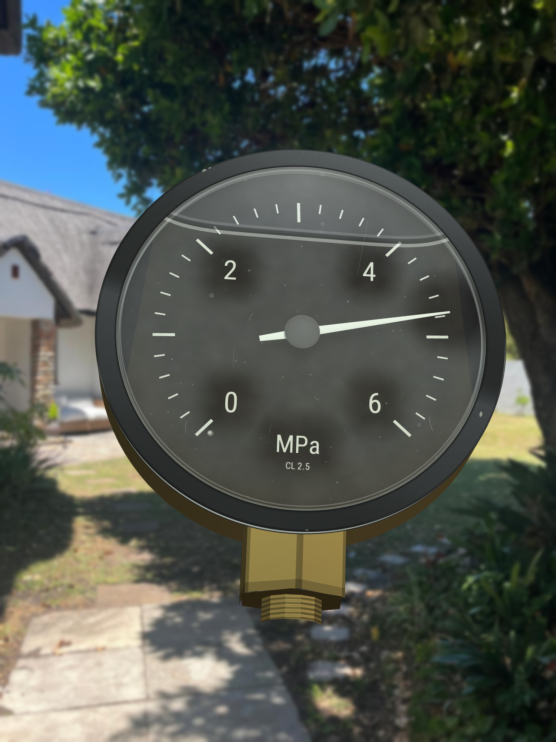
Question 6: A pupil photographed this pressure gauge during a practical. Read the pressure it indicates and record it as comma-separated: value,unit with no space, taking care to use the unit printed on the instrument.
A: 4.8,MPa
